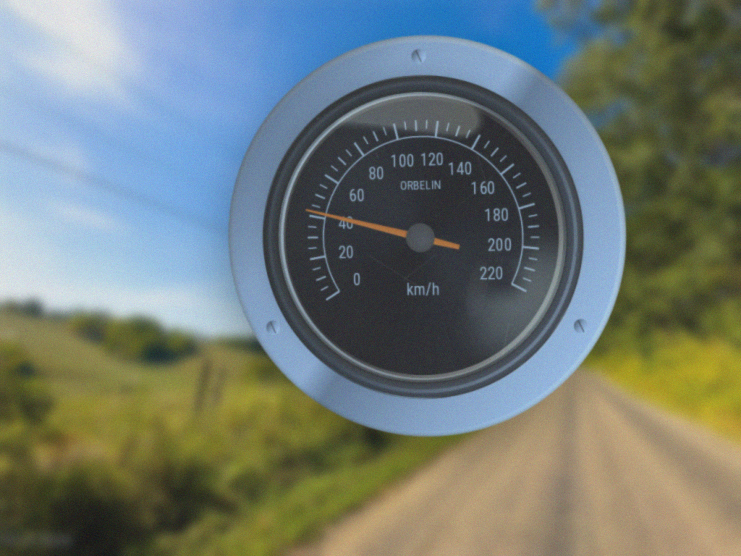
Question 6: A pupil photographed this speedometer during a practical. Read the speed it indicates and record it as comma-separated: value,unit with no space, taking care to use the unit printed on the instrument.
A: 42.5,km/h
